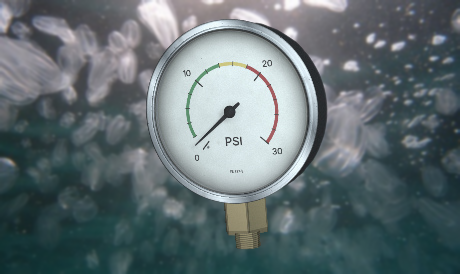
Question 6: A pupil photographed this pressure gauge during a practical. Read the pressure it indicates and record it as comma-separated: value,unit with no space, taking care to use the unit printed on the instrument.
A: 1,psi
